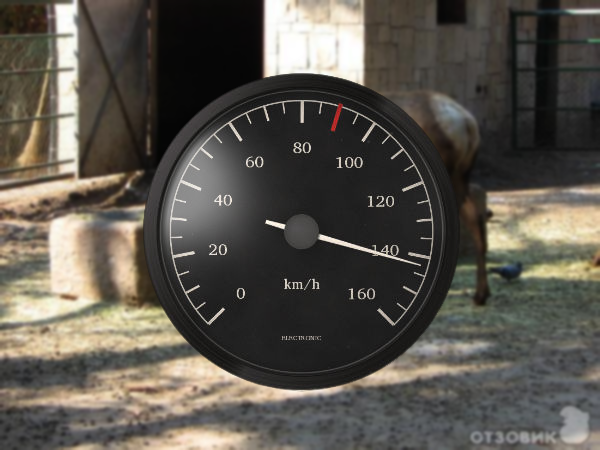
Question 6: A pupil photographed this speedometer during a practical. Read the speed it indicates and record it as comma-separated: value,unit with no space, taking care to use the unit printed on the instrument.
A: 142.5,km/h
